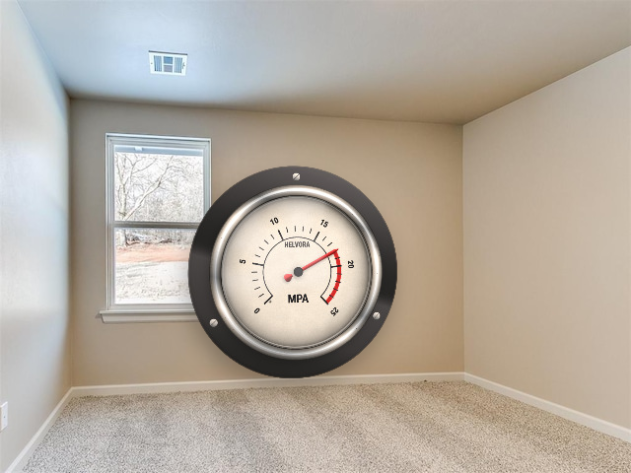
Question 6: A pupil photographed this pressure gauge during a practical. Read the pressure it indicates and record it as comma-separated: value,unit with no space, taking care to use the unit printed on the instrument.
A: 18,MPa
